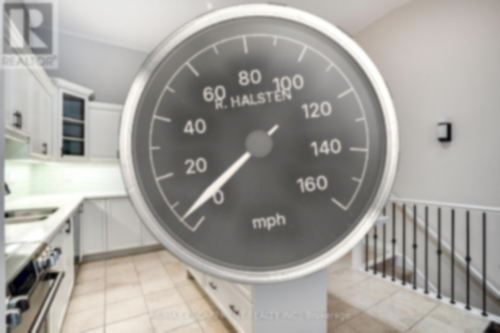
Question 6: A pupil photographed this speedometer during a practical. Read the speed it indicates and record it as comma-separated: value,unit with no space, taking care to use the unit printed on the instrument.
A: 5,mph
